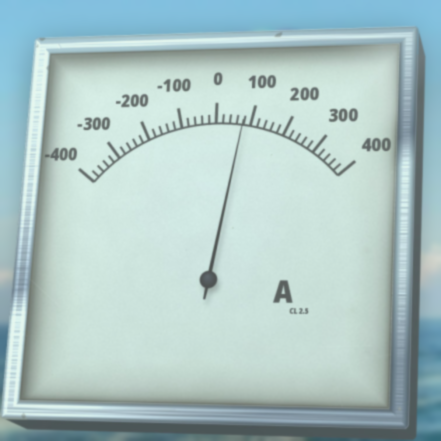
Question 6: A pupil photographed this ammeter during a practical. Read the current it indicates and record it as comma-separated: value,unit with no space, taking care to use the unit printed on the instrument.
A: 80,A
